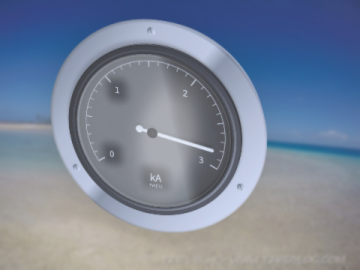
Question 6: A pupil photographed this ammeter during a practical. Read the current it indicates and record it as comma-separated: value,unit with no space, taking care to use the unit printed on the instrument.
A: 2.8,kA
